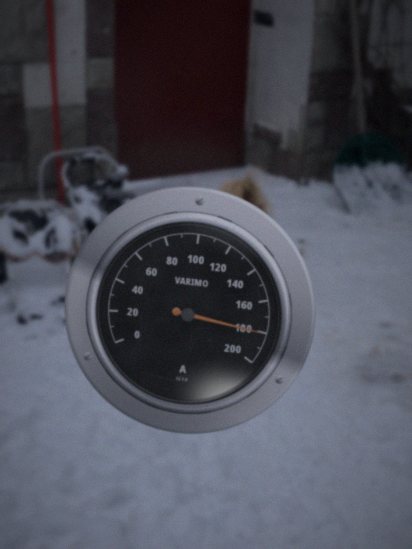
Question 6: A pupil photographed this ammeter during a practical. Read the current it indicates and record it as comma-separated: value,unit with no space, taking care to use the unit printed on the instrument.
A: 180,A
